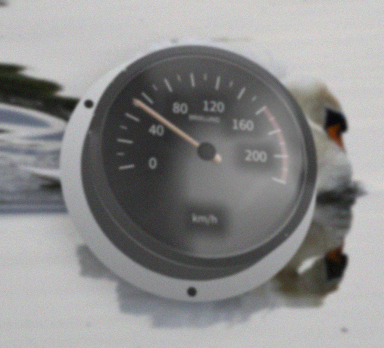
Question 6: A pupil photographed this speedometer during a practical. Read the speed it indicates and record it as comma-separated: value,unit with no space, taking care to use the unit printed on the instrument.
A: 50,km/h
